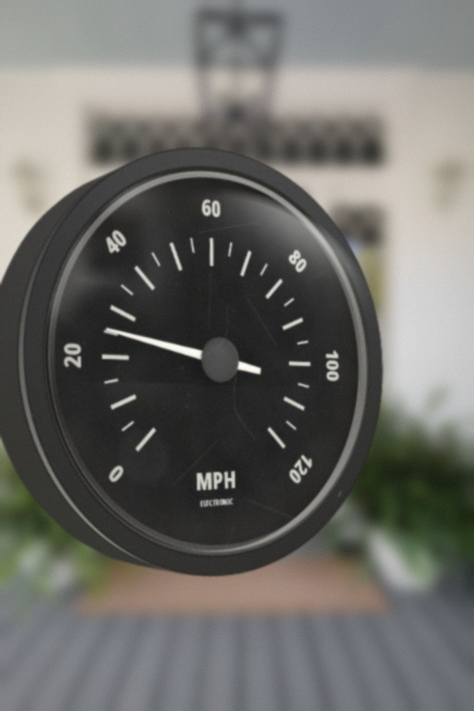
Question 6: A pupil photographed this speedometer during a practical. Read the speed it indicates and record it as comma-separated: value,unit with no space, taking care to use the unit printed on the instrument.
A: 25,mph
